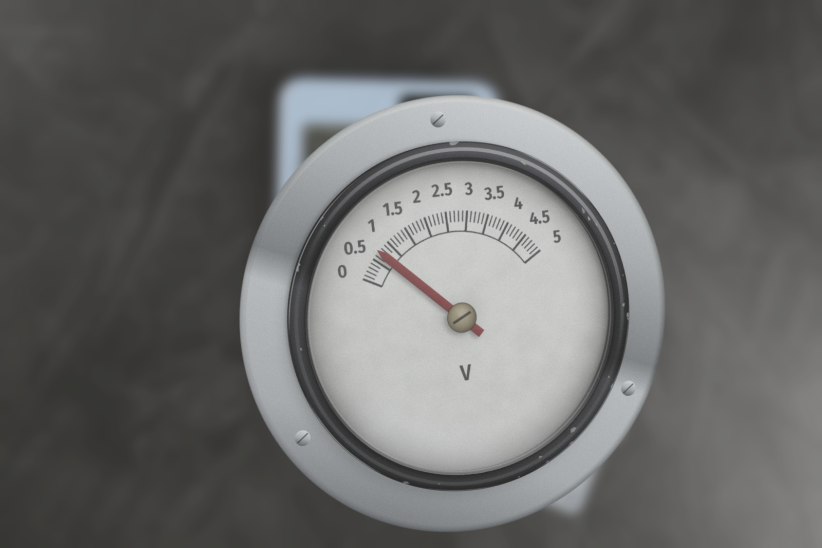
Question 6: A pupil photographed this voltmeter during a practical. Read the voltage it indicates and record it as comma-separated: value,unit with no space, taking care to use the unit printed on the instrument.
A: 0.7,V
